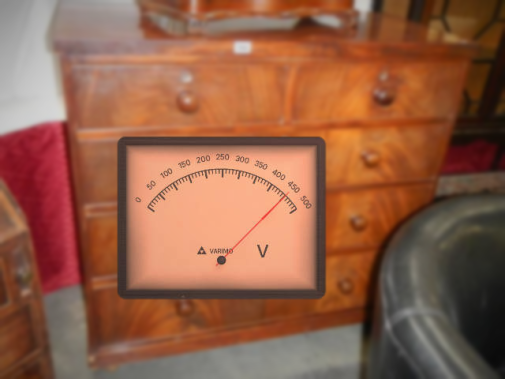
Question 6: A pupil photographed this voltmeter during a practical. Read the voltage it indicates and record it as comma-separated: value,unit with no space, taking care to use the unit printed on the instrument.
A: 450,V
